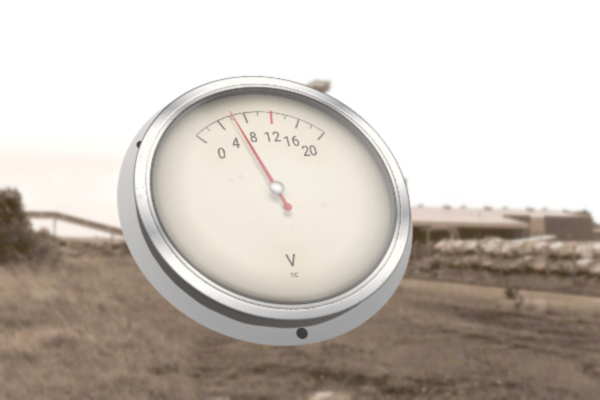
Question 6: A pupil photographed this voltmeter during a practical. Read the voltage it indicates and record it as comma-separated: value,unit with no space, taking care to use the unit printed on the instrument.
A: 6,V
